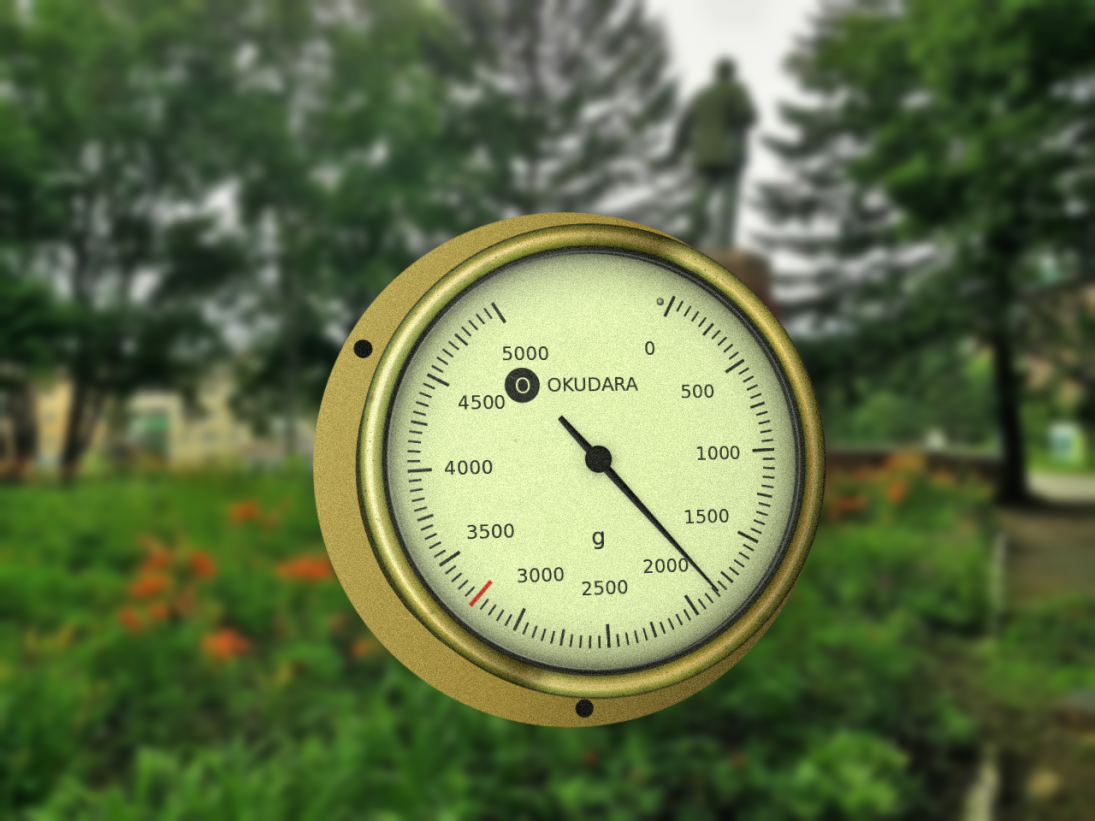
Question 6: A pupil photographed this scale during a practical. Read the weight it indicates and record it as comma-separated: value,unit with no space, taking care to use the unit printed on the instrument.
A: 1850,g
